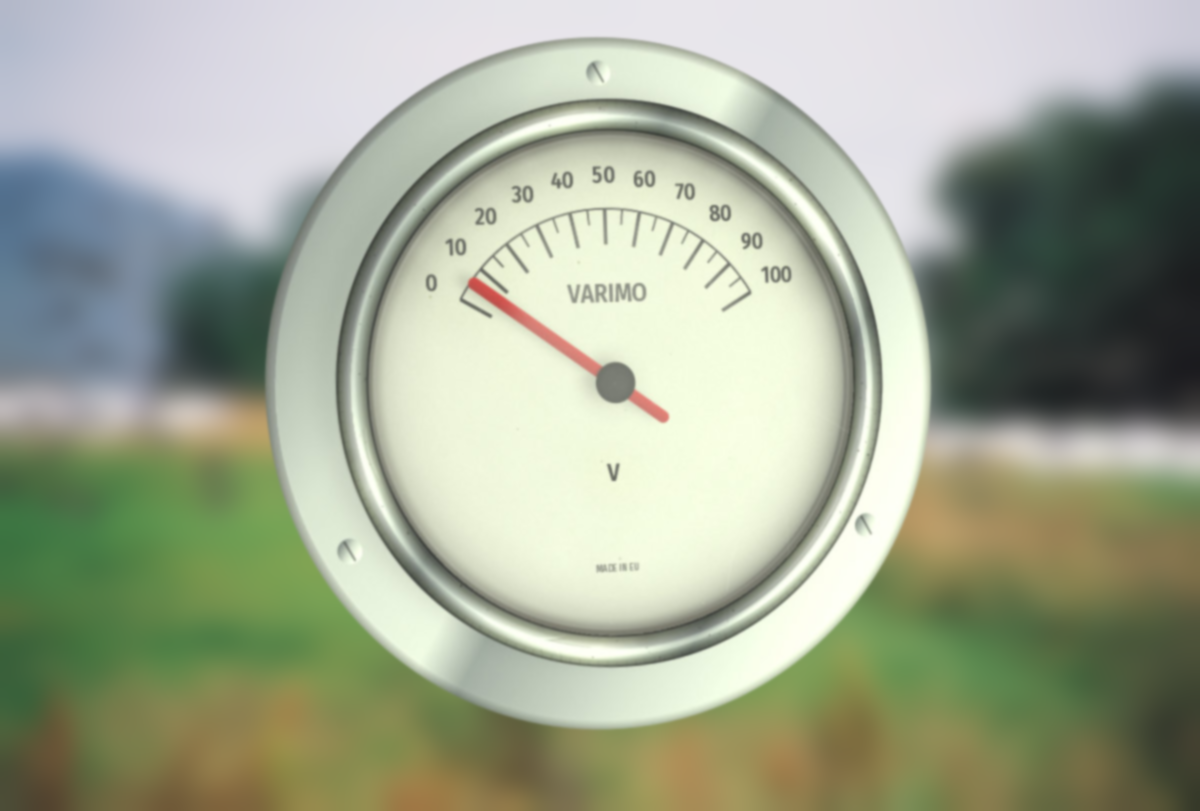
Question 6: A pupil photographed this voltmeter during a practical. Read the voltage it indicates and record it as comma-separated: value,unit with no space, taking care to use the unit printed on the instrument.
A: 5,V
